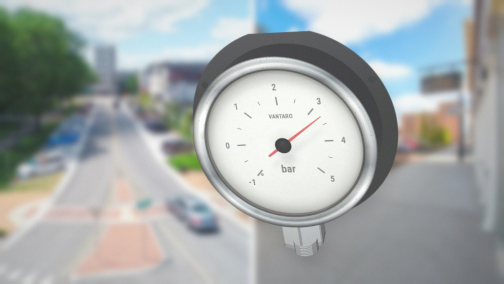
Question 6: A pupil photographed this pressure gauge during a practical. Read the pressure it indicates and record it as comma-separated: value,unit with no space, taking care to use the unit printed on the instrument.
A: 3.25,bar
